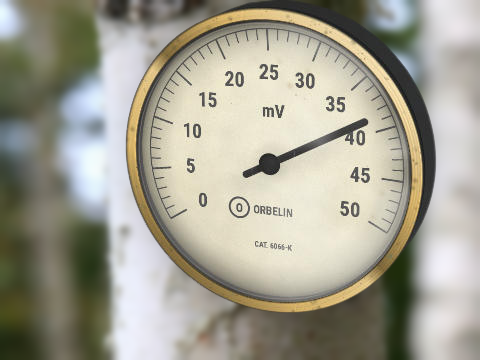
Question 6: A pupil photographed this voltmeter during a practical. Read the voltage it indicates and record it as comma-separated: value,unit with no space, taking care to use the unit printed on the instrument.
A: 38.5,mV
